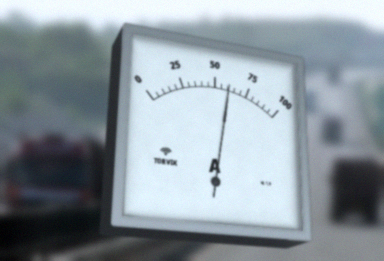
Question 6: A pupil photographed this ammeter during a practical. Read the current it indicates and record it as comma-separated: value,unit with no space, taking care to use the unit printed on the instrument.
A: 60,A
